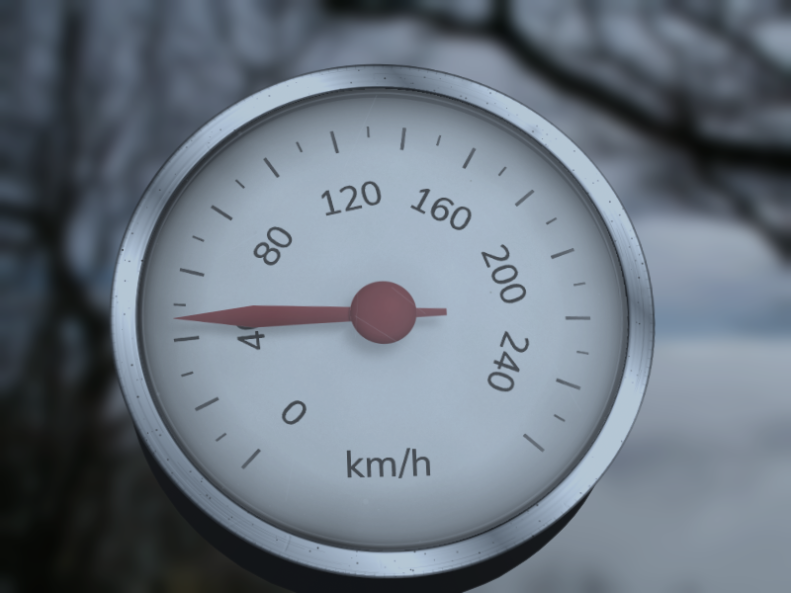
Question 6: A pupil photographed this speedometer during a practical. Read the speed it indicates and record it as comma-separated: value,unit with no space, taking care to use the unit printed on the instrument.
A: 45,km/h
